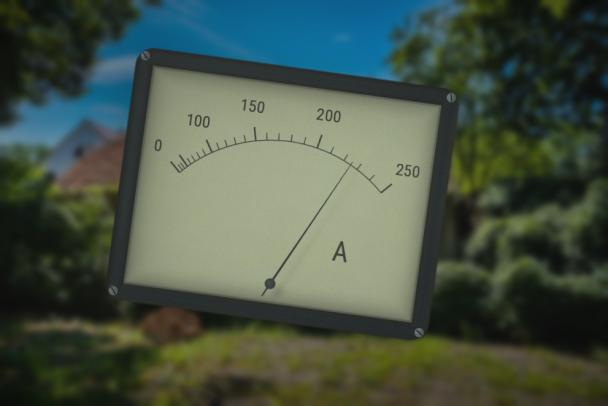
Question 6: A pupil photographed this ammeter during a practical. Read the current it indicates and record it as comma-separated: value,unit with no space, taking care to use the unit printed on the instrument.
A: 225,A
